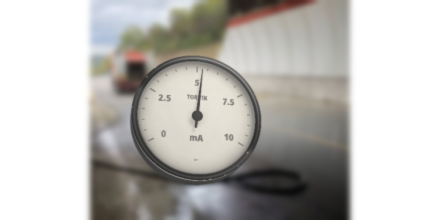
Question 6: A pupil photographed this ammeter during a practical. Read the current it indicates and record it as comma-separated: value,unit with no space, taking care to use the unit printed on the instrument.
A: 5.25,mA
